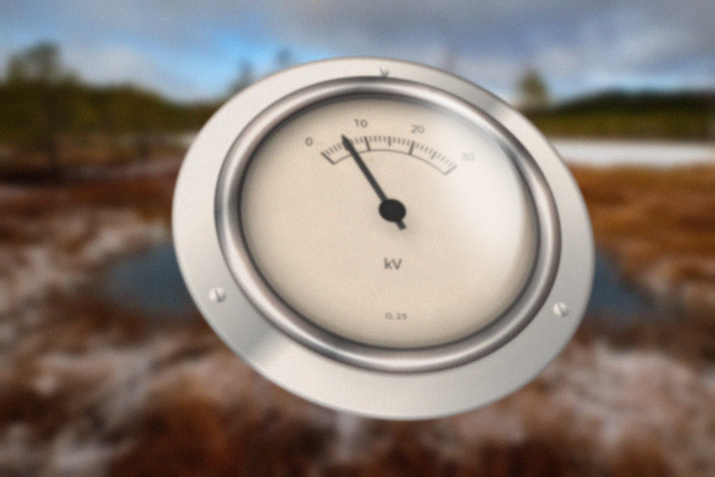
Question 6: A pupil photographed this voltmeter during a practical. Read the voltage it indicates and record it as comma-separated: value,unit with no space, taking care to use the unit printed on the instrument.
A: 5,kV
